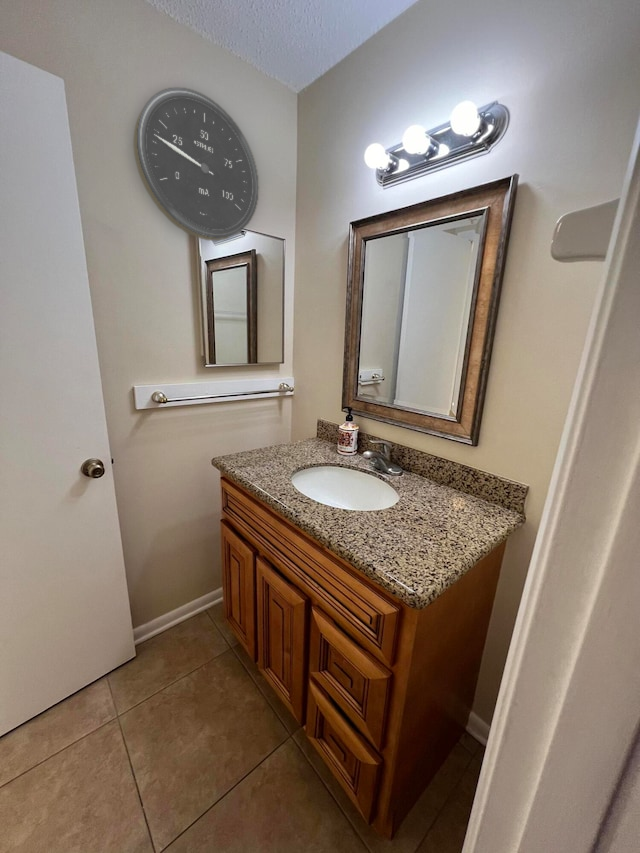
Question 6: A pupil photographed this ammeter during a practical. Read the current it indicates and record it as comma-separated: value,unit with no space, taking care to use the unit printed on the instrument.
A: 17.5,mA
